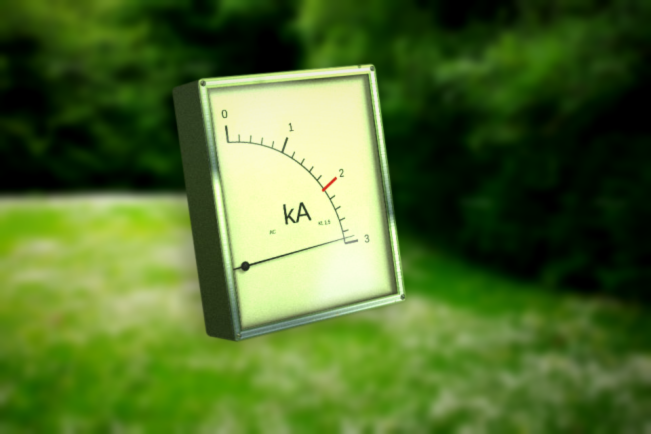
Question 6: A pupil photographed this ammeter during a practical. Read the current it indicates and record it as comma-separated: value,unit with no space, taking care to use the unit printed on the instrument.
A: 2.9,kA
